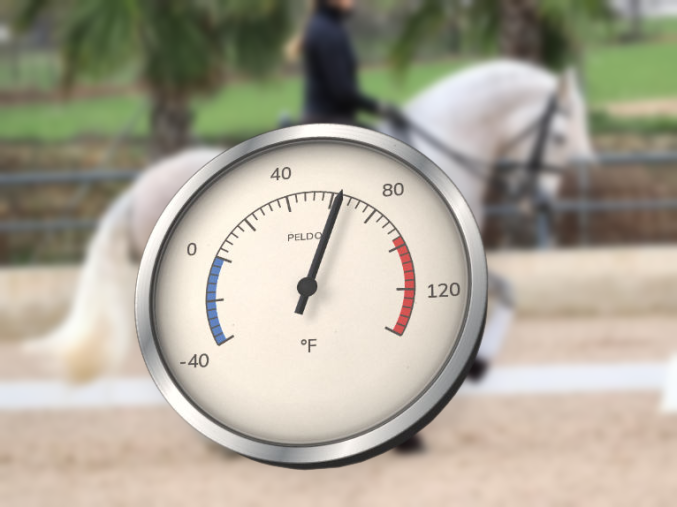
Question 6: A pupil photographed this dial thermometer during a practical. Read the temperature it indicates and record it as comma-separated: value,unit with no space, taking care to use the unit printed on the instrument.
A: 64,°F
